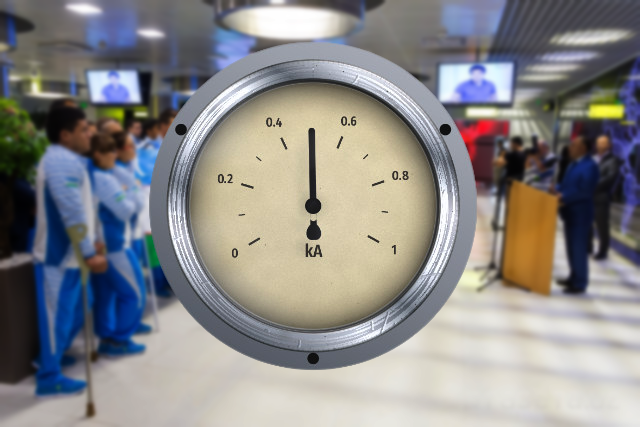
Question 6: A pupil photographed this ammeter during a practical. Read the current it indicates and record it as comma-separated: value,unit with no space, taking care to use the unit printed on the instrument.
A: 0.5,kA
